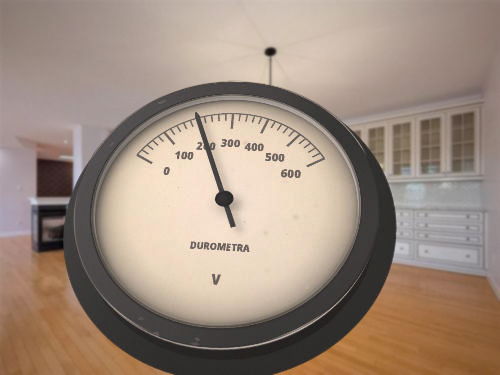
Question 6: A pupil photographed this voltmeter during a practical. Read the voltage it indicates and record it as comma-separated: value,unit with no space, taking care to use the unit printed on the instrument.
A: 200,V
